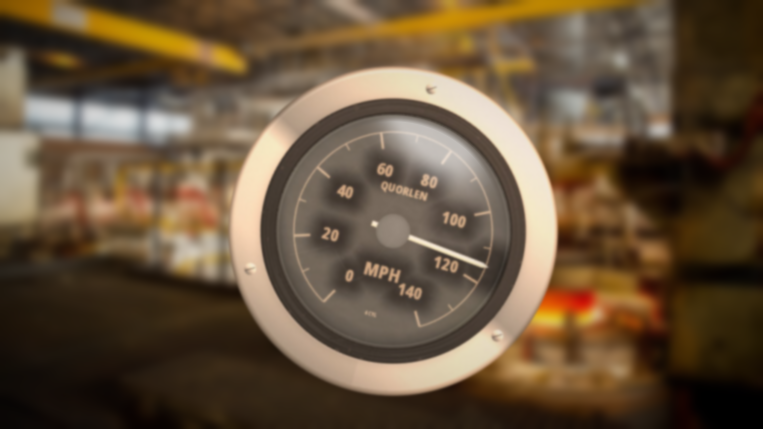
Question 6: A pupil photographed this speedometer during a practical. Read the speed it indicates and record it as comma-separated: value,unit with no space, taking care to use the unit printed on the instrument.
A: 115,mph
